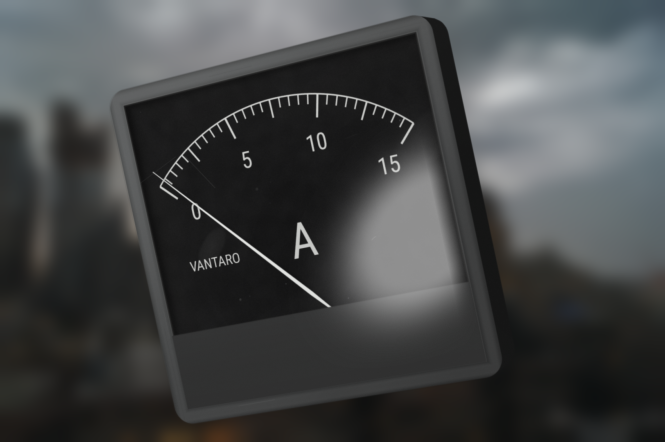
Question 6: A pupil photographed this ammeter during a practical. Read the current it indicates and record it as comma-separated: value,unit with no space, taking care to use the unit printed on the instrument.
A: 0.5,A
